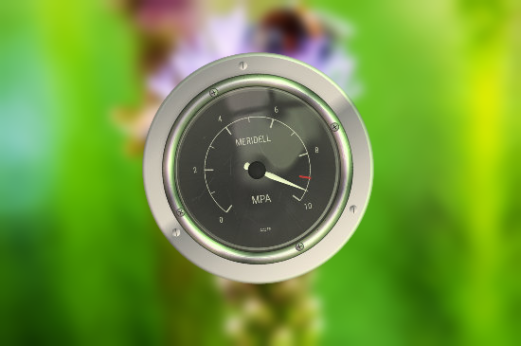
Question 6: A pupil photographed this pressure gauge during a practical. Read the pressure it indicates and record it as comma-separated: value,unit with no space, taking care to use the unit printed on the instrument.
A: 9.5,MPa
